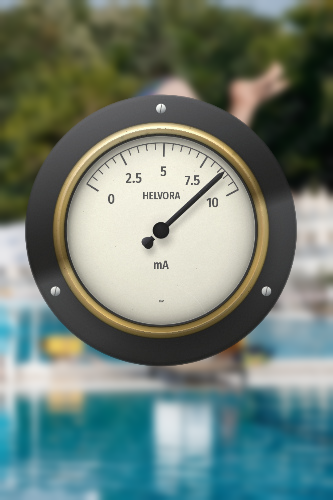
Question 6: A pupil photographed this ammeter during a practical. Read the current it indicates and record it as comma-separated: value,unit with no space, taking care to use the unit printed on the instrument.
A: 8.75,mA
